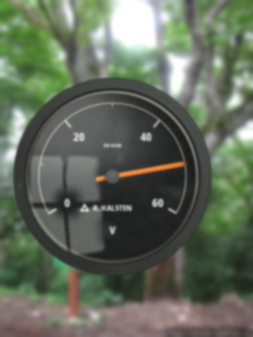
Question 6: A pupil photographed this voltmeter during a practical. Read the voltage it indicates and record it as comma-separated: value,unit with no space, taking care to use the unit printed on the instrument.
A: 50,V
